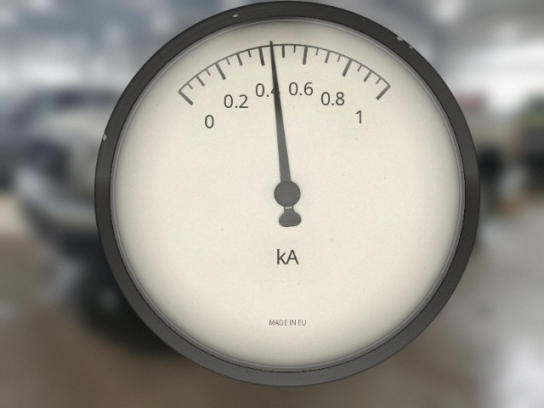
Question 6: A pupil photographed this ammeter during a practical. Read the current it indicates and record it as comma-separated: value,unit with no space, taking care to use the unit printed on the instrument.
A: 0.45,kA
